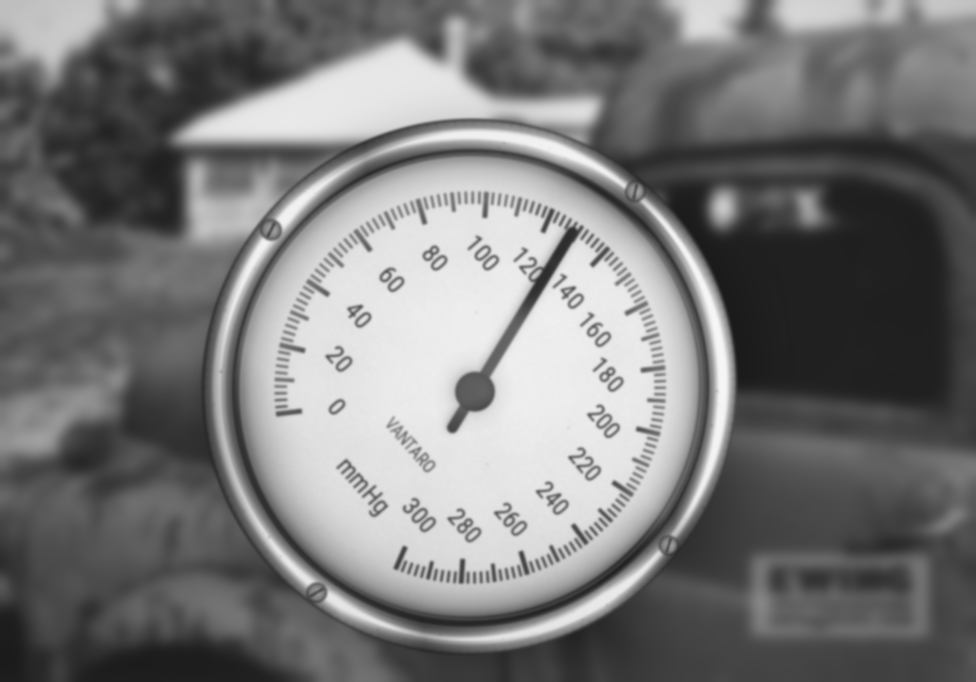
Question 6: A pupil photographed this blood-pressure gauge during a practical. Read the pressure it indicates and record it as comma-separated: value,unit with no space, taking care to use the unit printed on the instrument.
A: 128,mmHg
